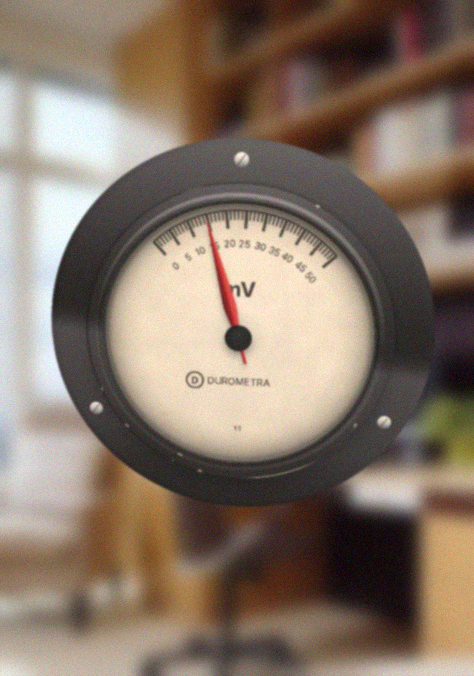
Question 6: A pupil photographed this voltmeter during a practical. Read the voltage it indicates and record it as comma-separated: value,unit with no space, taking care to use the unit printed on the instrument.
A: 15,mV
